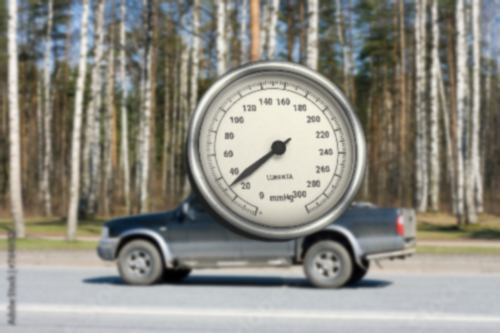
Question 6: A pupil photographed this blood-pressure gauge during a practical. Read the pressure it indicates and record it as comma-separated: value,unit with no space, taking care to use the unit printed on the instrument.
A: 30,mmHg
